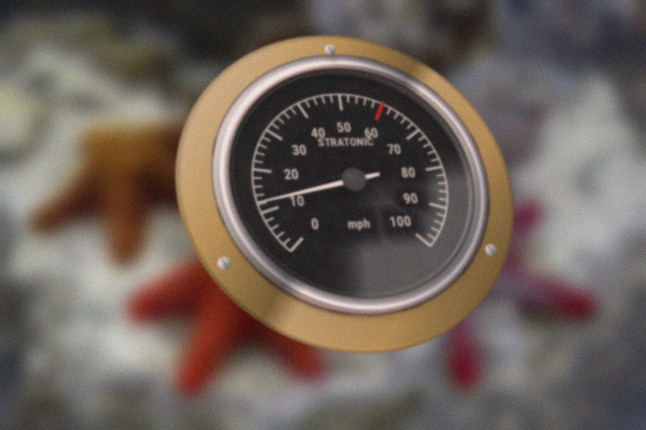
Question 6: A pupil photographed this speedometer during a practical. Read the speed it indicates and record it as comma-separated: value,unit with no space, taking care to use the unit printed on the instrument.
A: 12,mph
